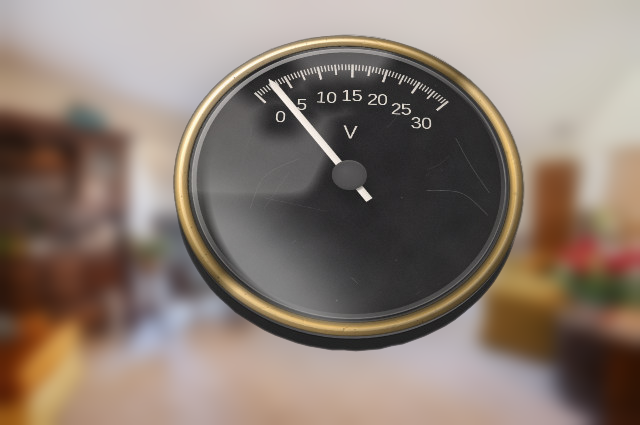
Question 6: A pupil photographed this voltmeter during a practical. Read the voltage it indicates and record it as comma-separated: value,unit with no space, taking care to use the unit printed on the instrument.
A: 2.5,V
